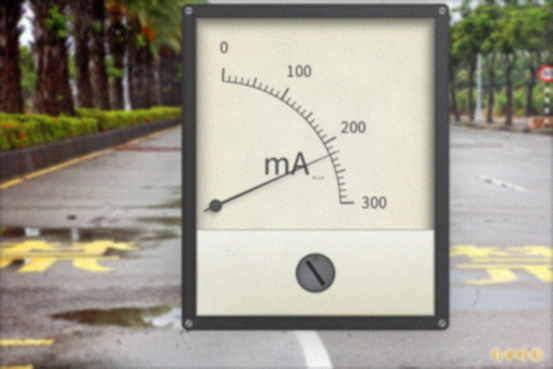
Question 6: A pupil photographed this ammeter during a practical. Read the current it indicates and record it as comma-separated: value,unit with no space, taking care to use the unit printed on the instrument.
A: 220,mA
